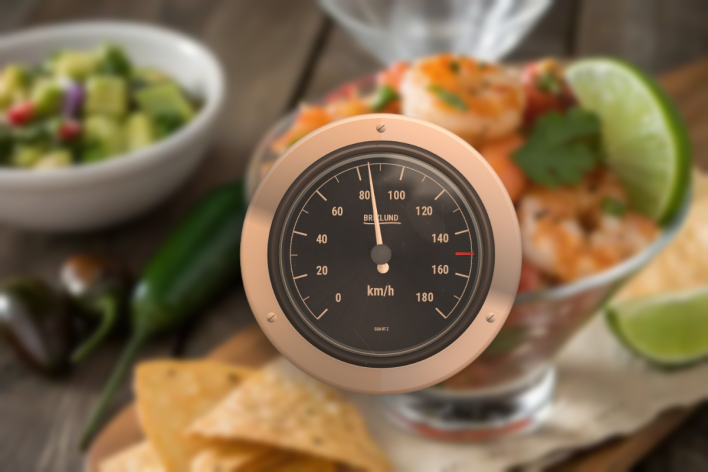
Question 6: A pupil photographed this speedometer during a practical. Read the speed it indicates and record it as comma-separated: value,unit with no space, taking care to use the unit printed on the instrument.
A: 85,km/h
